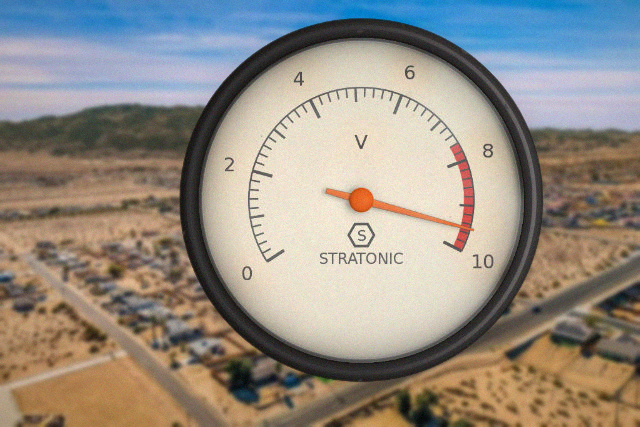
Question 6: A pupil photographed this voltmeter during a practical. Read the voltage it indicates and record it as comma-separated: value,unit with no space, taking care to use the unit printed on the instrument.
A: 9.5,V
